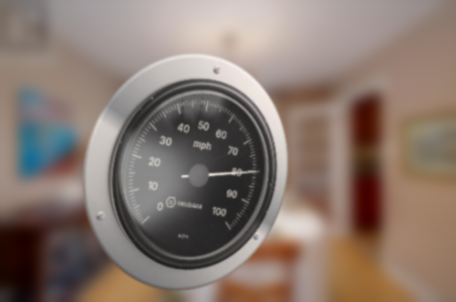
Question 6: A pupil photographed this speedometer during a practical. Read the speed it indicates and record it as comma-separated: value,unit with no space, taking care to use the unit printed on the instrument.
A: 80,mph
